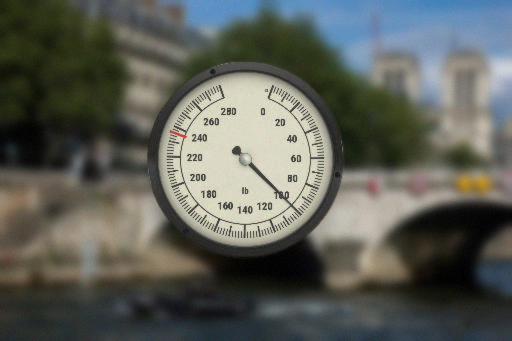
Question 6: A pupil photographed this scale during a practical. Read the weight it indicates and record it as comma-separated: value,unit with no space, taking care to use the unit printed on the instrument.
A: 100,lb
